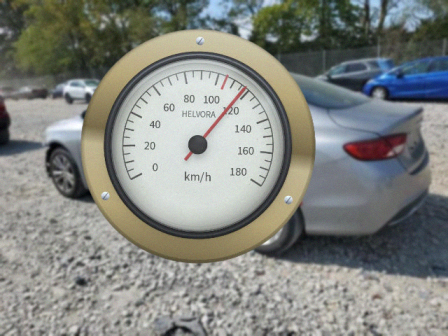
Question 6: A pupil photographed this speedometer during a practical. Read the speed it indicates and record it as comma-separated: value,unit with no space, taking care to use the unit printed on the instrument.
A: 117.5,km/h
